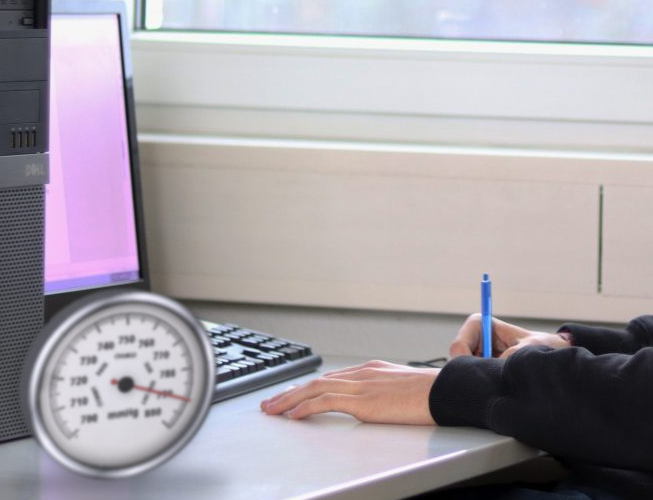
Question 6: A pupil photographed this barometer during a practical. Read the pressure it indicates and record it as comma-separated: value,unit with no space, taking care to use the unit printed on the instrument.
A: 790,mmHg
